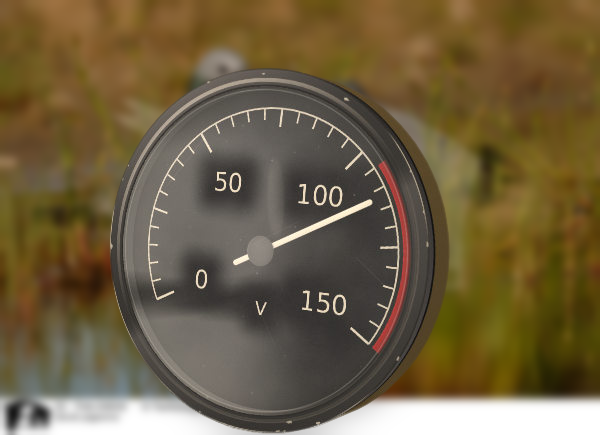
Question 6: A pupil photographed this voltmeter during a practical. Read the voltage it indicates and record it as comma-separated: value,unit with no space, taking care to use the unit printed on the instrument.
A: 112.5,V
